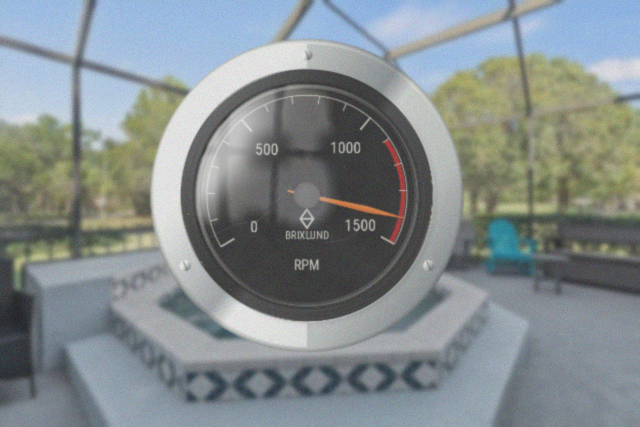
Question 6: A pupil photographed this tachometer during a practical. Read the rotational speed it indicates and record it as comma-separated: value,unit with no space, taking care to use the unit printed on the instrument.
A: 1400,rpm
